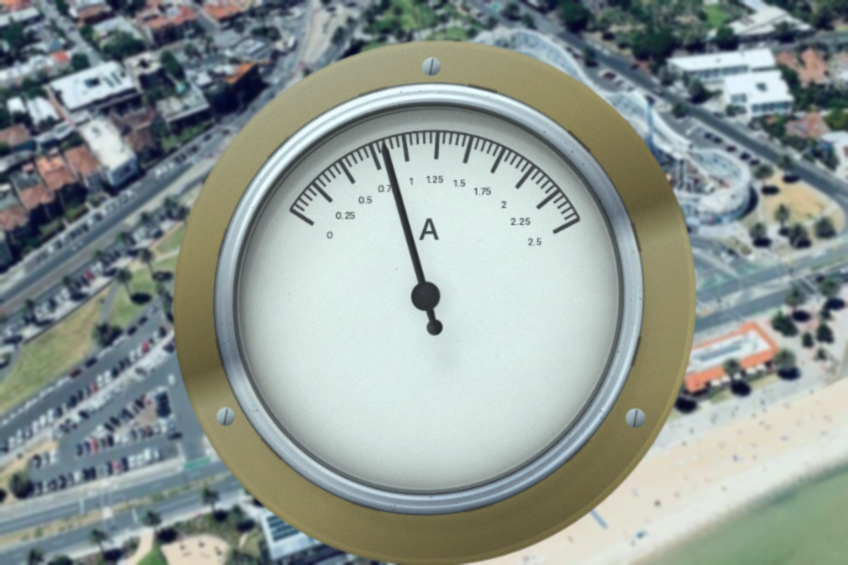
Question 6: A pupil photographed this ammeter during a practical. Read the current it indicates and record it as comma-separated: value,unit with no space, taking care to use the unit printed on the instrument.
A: 0.85,A
